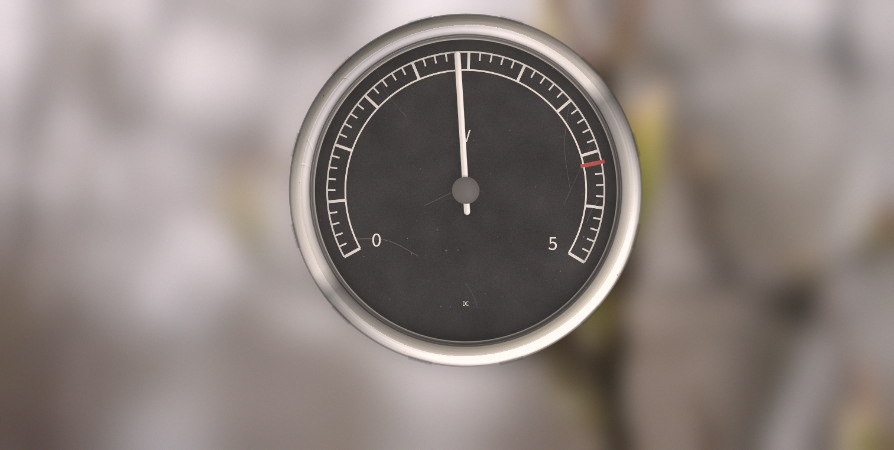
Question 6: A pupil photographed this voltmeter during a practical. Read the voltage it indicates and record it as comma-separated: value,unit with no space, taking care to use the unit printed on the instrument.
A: 2.4,V
